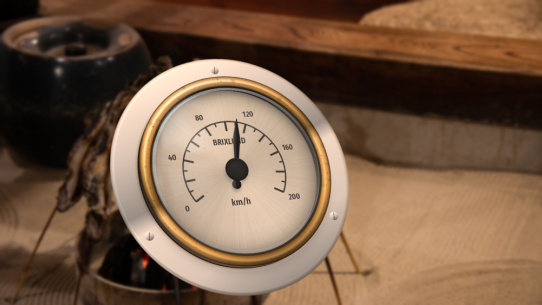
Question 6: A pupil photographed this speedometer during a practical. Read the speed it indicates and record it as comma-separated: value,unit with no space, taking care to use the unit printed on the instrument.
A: 110,km/h
